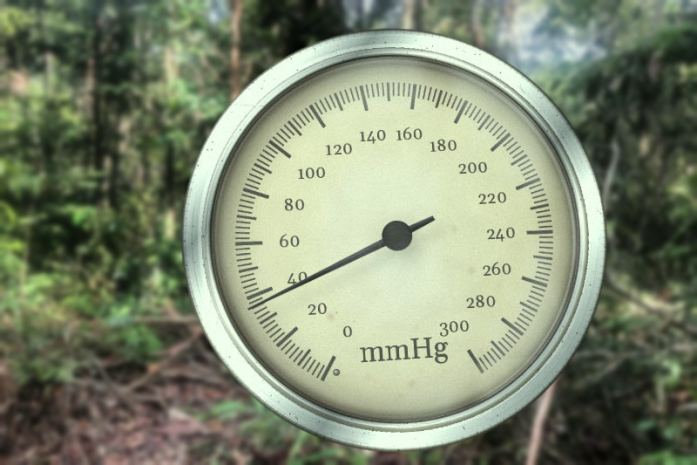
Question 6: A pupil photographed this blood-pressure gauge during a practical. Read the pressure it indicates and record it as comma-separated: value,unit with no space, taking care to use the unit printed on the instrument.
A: 36,mmHg
